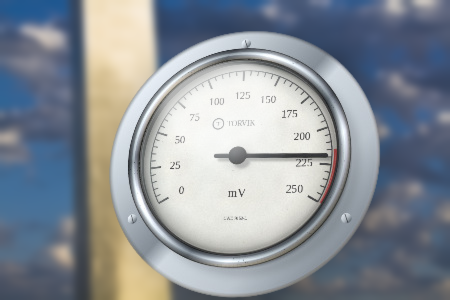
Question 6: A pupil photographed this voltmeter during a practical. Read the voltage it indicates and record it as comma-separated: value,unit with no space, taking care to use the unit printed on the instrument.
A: 220,mV
